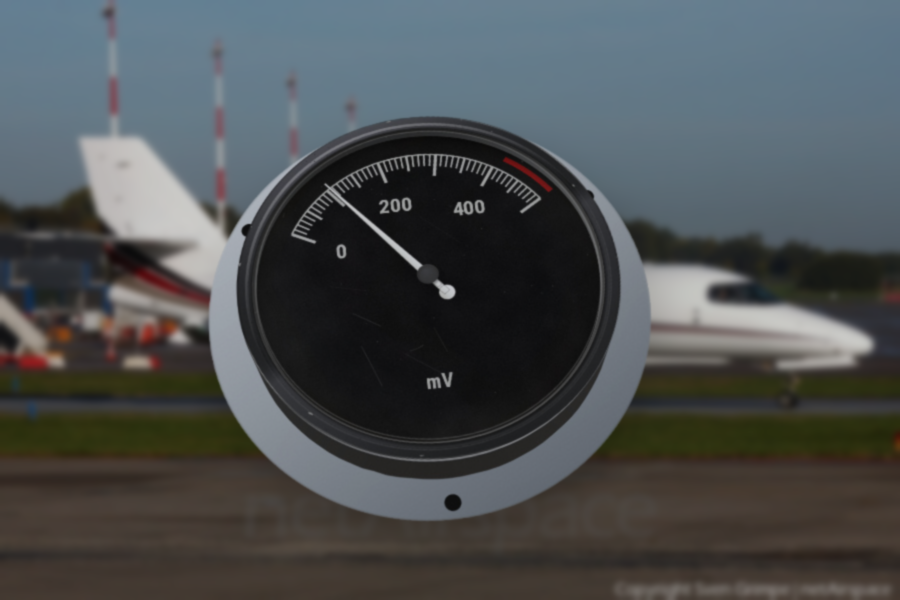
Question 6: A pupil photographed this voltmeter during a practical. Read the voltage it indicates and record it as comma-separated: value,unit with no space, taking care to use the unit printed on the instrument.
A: 100,mV
